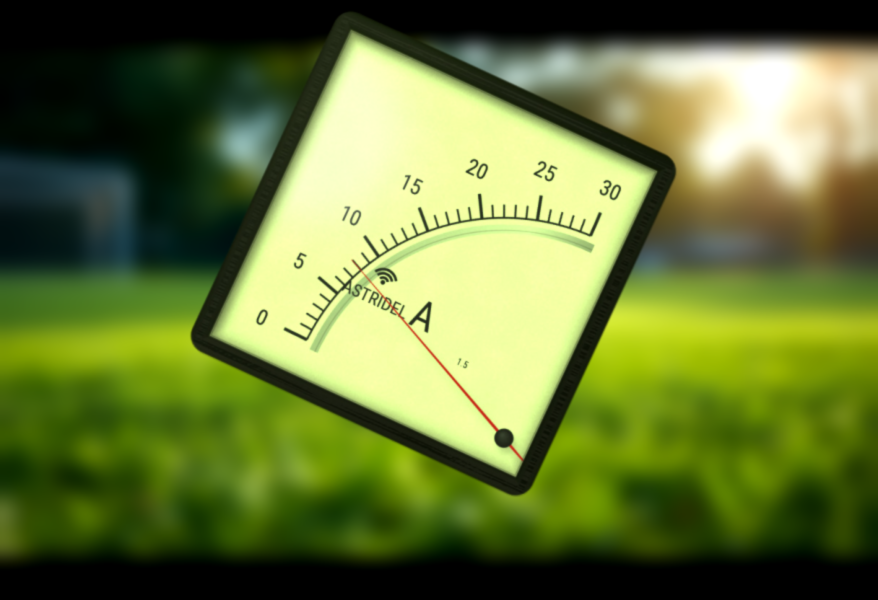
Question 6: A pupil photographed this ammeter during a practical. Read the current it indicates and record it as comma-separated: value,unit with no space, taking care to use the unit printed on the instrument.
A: 8,A
